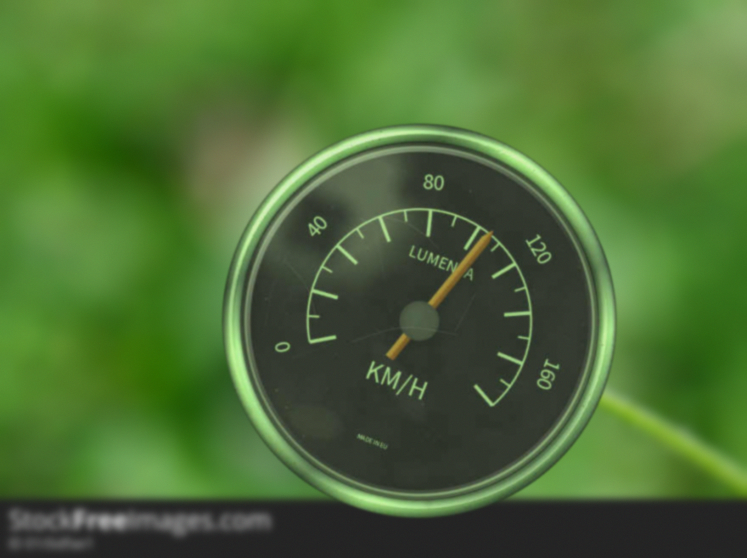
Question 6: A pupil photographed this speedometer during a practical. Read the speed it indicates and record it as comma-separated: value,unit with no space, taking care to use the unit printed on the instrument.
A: 105,km/h
